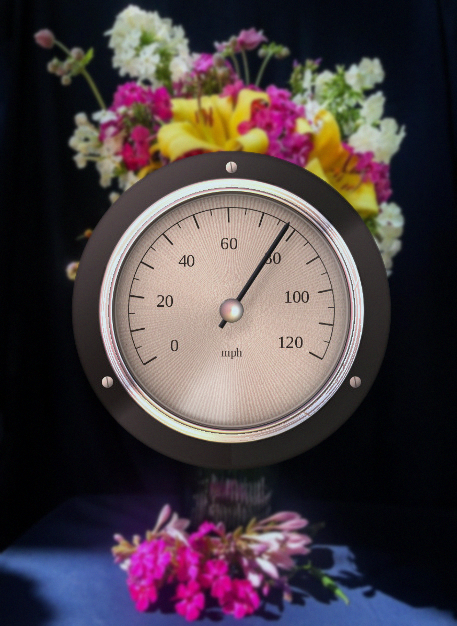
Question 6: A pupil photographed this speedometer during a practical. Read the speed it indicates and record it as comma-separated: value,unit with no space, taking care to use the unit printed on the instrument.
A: 77.5,mph
